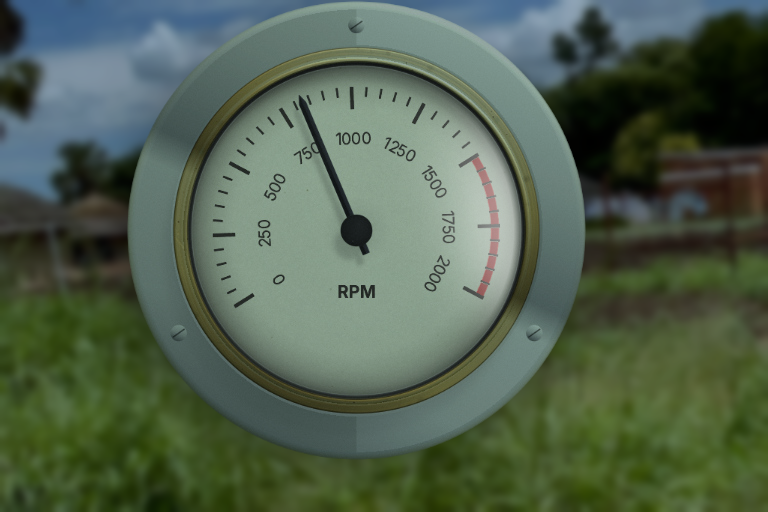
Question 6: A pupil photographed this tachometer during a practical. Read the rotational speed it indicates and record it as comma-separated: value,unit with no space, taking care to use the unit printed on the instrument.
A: 825,rpm
